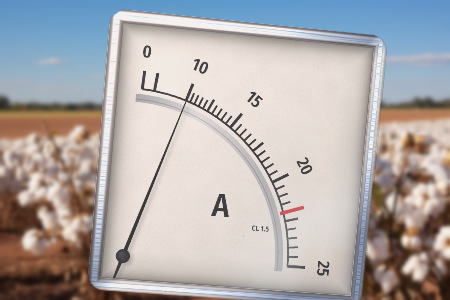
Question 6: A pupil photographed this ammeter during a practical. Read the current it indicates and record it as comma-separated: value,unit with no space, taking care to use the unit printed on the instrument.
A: 10,A
